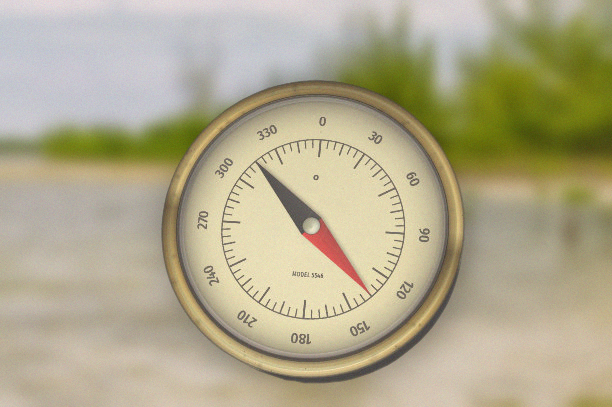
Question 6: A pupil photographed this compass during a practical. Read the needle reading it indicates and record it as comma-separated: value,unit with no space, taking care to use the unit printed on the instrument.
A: 135,°
